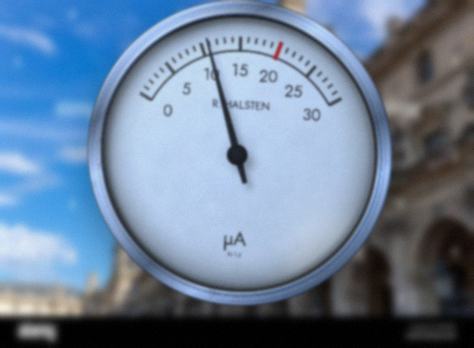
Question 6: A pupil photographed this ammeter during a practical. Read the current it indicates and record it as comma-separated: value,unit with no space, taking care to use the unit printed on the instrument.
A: 11,µA
